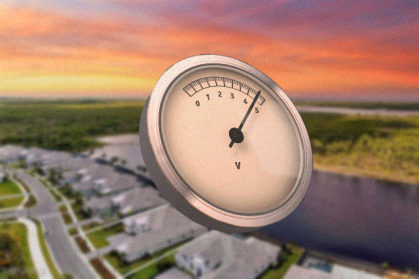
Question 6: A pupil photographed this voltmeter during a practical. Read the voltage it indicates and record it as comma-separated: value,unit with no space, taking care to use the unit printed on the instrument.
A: 4.5,V
